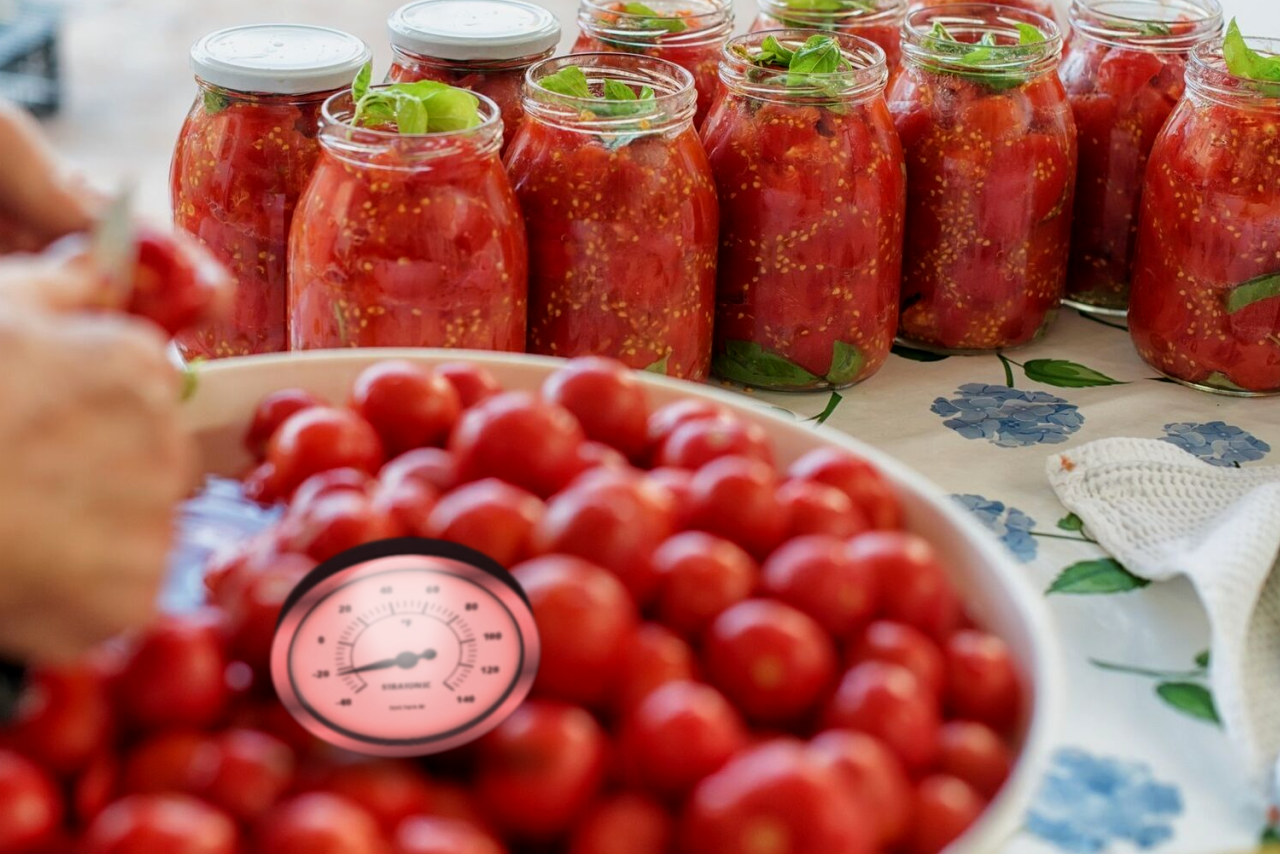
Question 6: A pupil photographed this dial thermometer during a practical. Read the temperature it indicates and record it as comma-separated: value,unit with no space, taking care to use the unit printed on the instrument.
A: -20,°F
